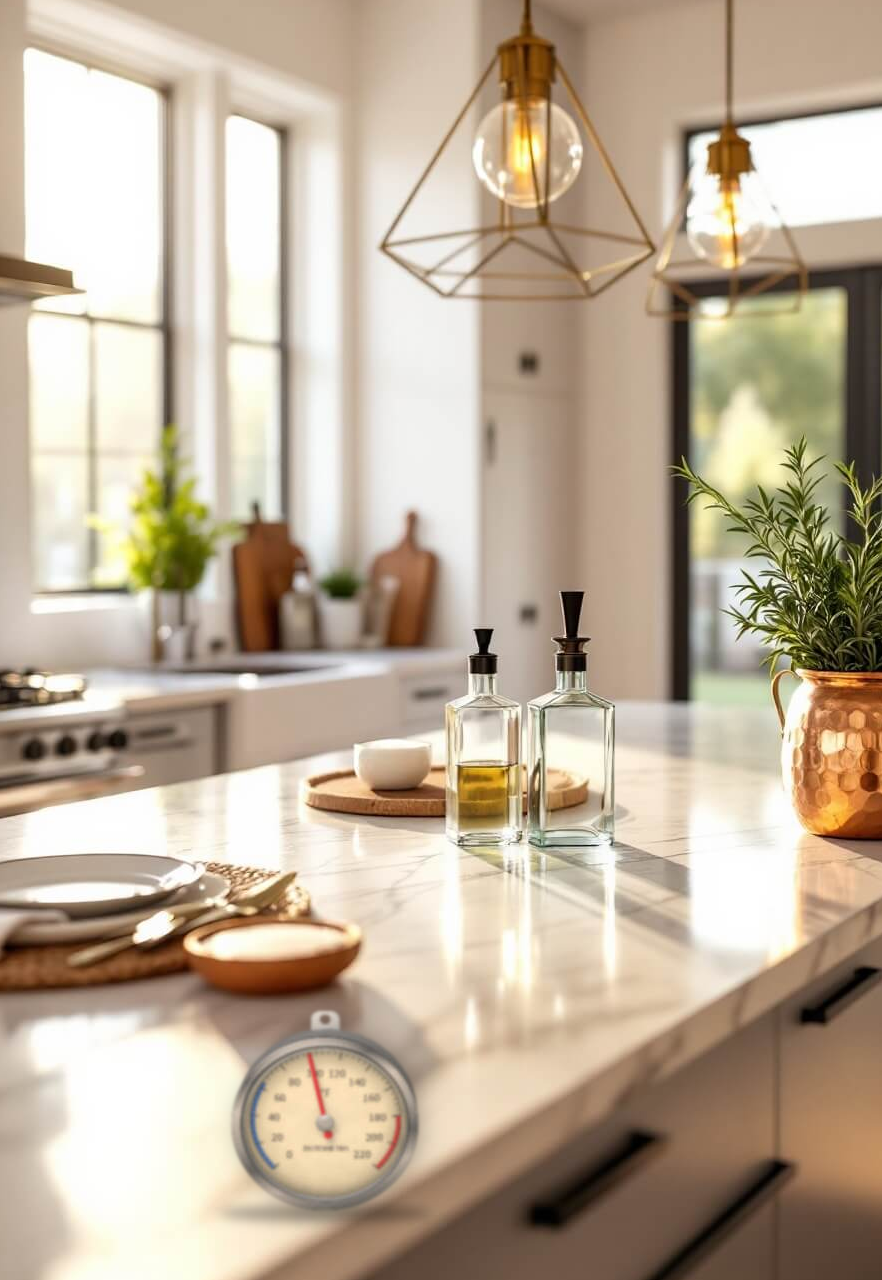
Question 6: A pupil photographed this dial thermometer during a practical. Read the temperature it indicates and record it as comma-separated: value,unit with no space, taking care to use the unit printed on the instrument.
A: 100,°F
